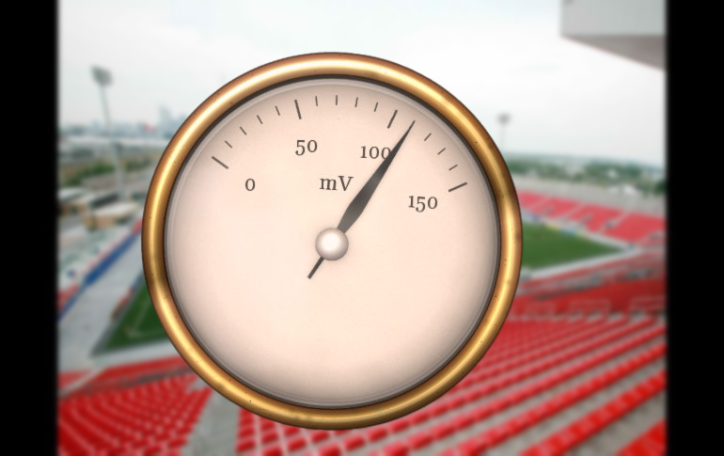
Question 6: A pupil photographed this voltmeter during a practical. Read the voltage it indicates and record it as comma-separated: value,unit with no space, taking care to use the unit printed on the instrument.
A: 110,mV
